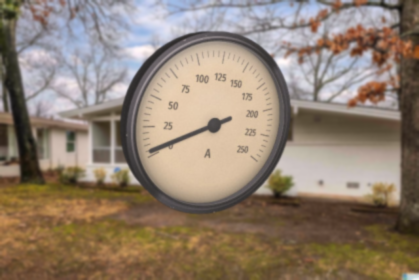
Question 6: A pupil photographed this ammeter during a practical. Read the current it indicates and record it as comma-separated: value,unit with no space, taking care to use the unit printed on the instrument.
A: 5,A
